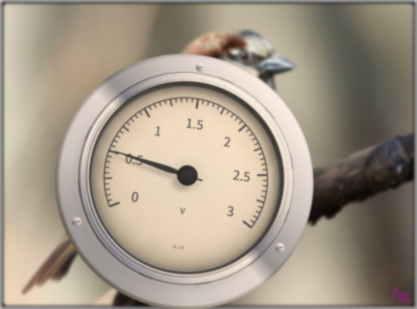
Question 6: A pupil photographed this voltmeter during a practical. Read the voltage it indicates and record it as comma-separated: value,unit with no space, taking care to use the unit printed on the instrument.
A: 0.5,V
